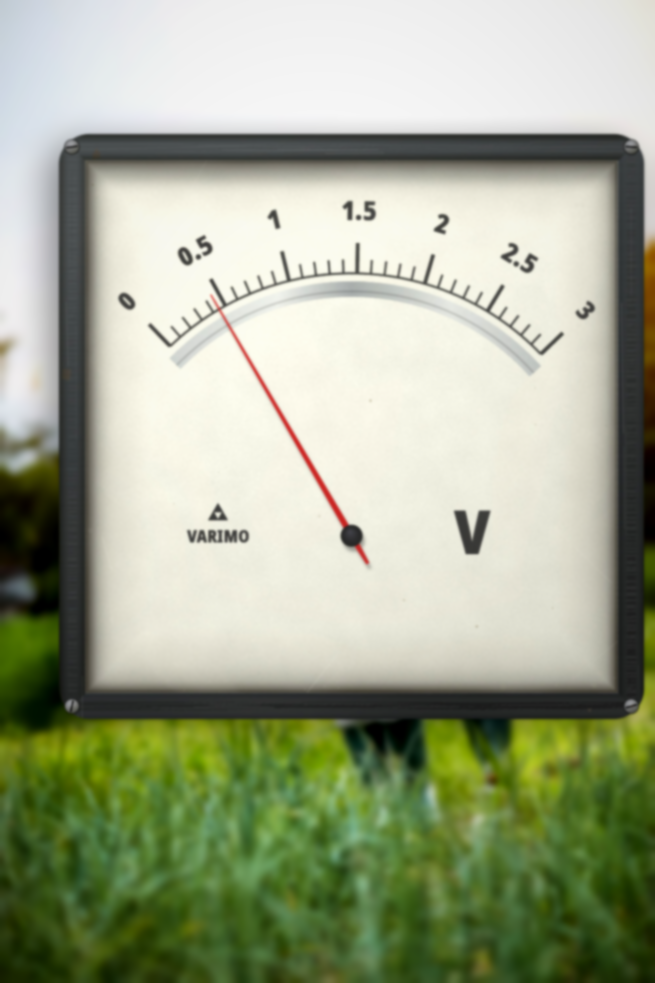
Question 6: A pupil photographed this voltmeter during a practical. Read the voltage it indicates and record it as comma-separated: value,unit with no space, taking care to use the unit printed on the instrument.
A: 0.45,V
